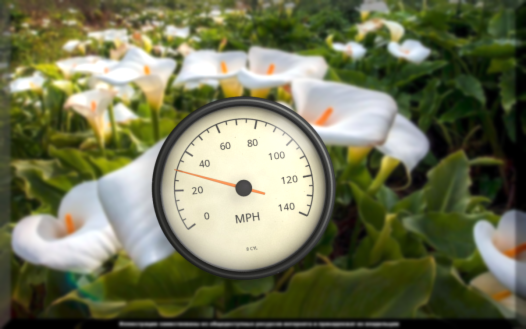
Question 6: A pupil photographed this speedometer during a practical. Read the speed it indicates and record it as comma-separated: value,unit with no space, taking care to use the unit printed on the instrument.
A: 30,mph
